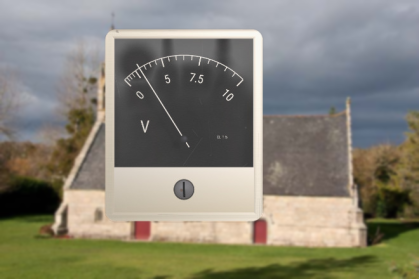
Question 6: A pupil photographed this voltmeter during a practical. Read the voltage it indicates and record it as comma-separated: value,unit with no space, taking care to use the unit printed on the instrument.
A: 3,V
